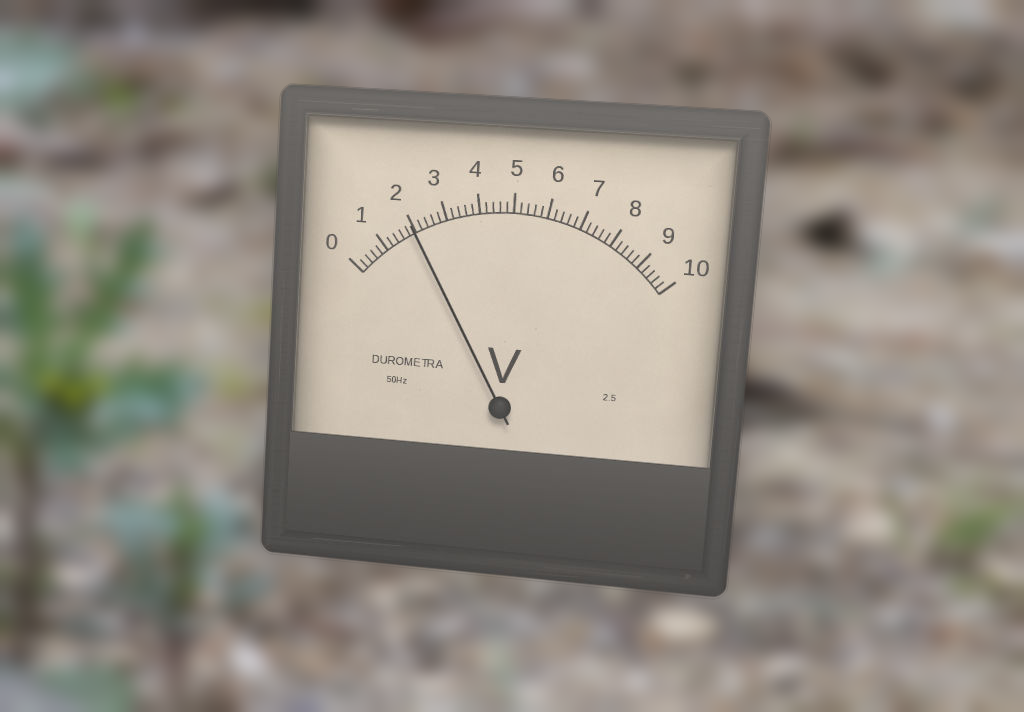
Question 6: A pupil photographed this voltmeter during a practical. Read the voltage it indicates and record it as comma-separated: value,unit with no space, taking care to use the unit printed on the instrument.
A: 2,V
